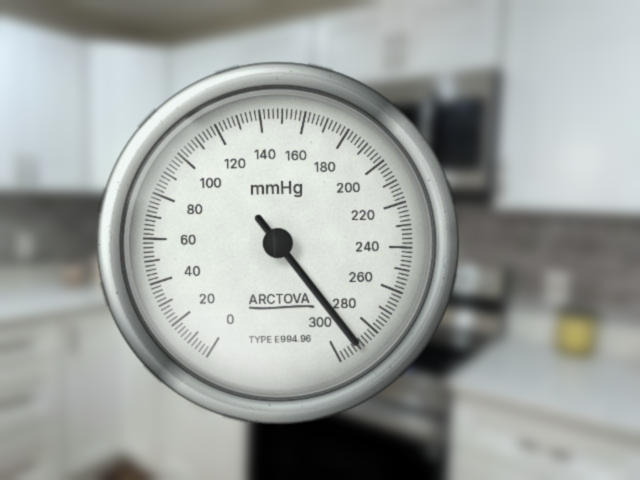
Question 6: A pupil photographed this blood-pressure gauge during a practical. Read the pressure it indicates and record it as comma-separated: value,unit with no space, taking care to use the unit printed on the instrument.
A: 290,mmHg
